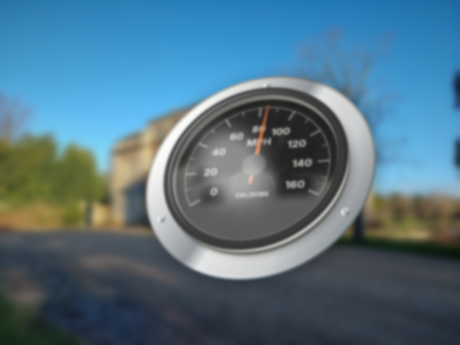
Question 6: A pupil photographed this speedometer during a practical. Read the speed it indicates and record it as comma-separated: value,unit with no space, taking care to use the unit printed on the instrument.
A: 85,mph
